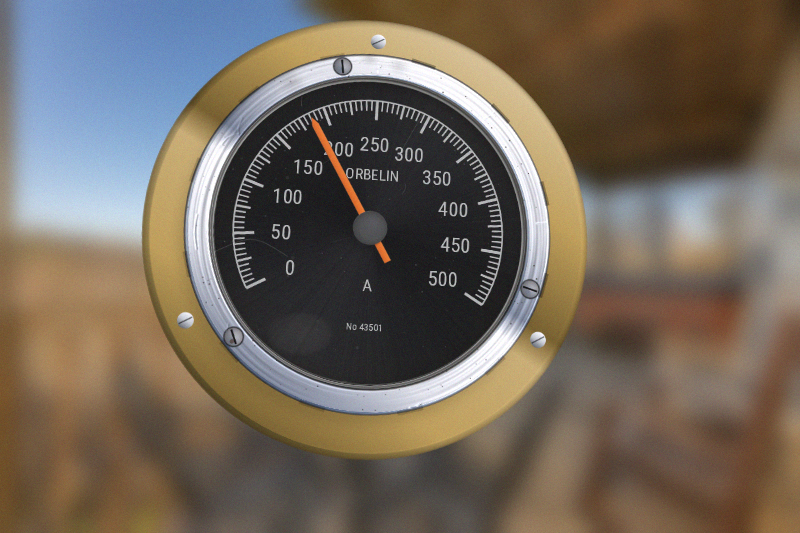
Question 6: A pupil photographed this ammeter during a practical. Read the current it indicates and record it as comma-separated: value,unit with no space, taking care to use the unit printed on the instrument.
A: 185,A
